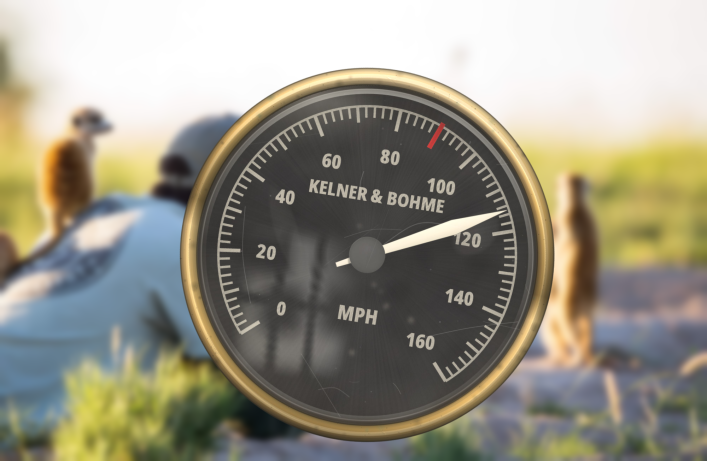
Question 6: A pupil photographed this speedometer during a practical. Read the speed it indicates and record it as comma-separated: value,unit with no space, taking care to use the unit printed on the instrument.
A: 115,mph
